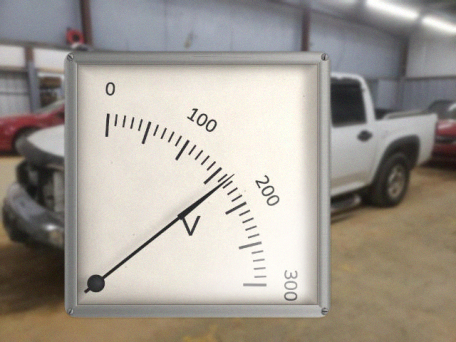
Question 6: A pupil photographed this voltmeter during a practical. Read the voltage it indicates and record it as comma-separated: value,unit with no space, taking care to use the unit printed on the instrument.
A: 165,V
